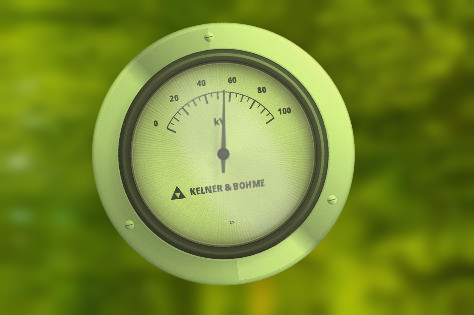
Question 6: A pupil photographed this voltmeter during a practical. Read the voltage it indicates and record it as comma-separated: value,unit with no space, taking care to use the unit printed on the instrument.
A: 55,kV
